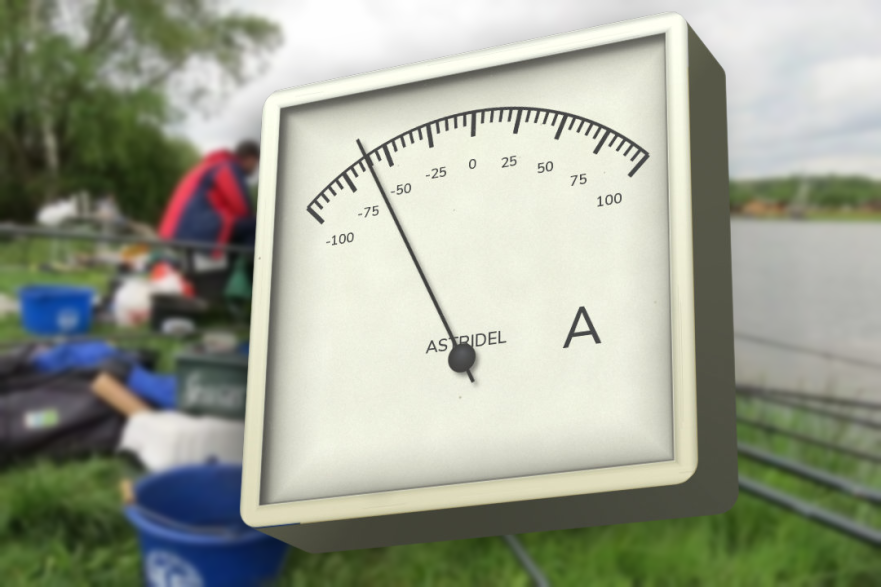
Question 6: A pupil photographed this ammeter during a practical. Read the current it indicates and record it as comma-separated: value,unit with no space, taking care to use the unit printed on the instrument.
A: -60,A
